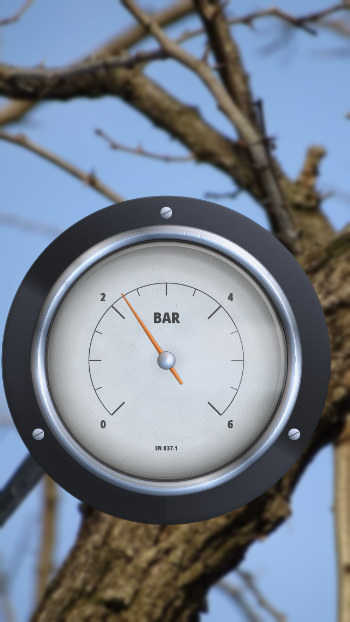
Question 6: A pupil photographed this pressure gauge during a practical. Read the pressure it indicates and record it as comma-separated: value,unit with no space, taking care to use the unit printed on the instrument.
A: 2.25,bar
